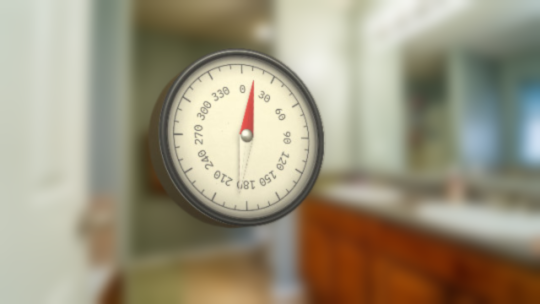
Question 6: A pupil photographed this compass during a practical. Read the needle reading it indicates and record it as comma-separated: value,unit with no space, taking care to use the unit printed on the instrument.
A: 10,°
